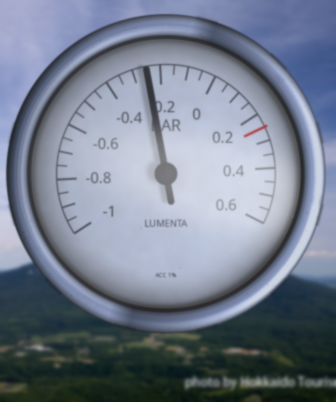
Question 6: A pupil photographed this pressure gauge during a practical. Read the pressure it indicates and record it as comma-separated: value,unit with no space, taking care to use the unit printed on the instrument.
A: -0.25,bar
